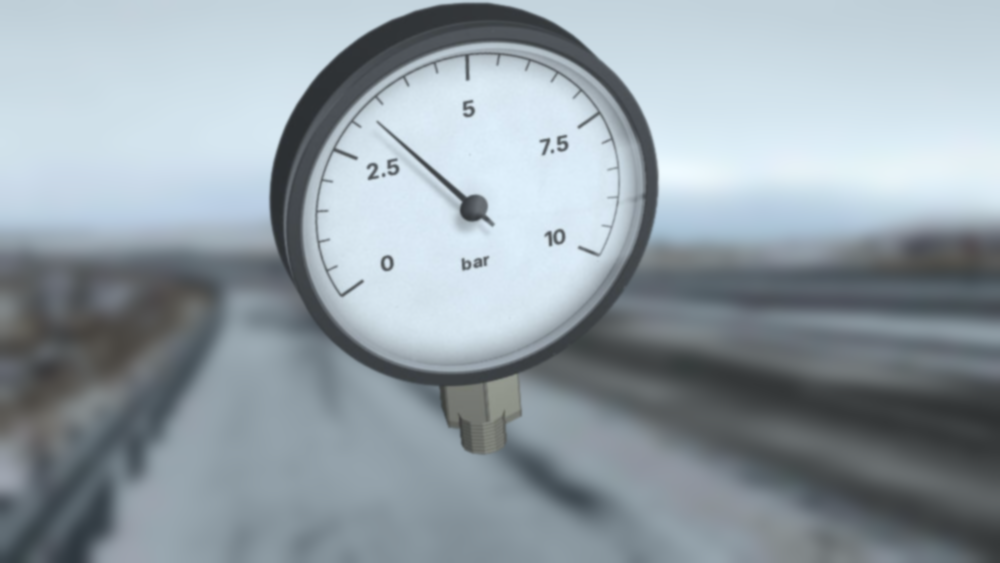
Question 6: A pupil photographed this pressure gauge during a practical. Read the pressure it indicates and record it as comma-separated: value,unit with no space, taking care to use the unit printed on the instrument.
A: 3.25,bar
